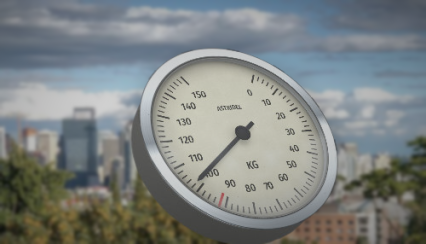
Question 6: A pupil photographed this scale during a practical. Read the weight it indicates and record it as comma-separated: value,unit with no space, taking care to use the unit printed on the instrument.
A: 102,kg
